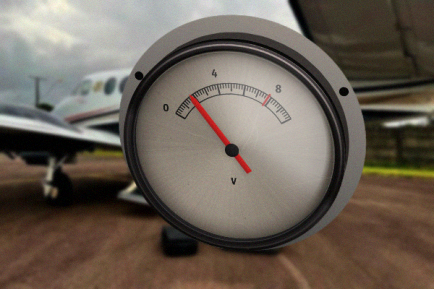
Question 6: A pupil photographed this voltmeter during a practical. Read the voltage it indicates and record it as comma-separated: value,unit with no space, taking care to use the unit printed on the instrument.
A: 2,V
